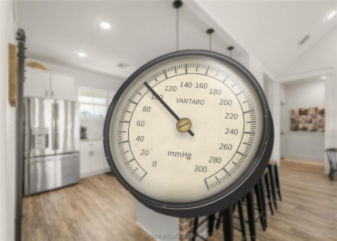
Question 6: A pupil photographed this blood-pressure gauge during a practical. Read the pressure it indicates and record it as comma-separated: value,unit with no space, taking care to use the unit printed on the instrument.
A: 100,mmHg
